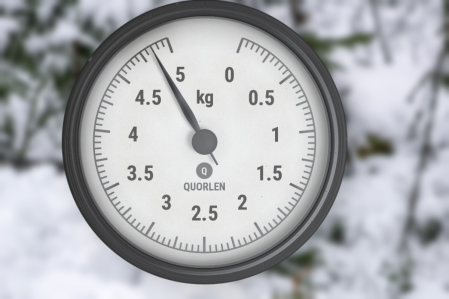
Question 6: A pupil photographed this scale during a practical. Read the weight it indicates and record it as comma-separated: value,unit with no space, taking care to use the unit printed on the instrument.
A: 4.85,kg
